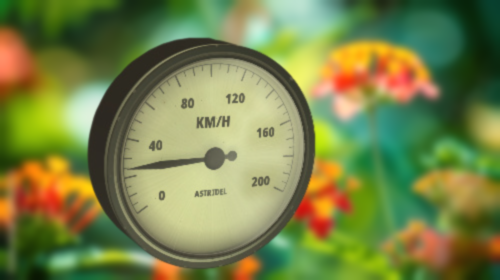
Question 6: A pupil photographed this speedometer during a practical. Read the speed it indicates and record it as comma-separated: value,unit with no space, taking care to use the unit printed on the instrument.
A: 25,km/h
